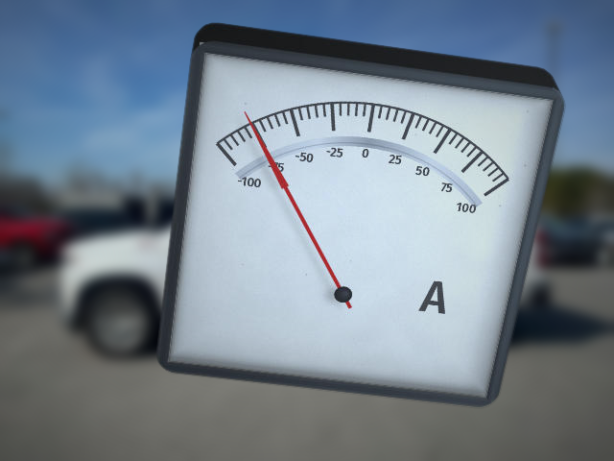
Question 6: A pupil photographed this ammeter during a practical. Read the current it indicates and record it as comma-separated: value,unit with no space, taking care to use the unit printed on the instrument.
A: -75,A
